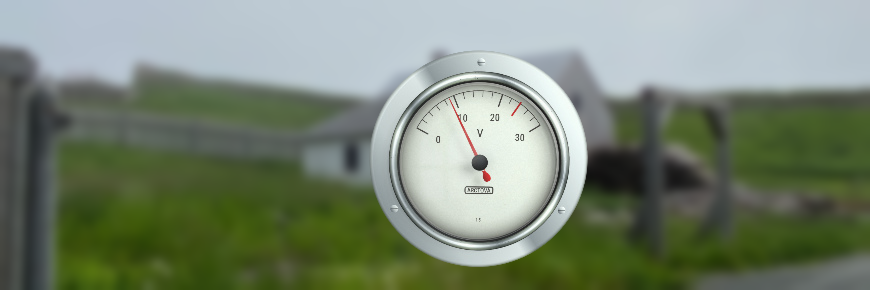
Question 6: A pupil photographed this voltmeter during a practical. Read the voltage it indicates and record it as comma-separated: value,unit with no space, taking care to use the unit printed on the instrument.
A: 9,V
